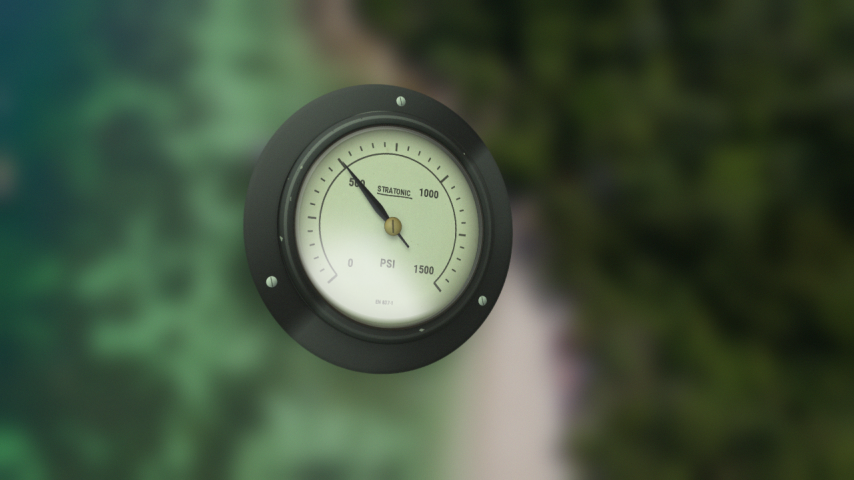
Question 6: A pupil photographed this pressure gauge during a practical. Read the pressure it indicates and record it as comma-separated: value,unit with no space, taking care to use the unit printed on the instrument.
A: 500,psi
